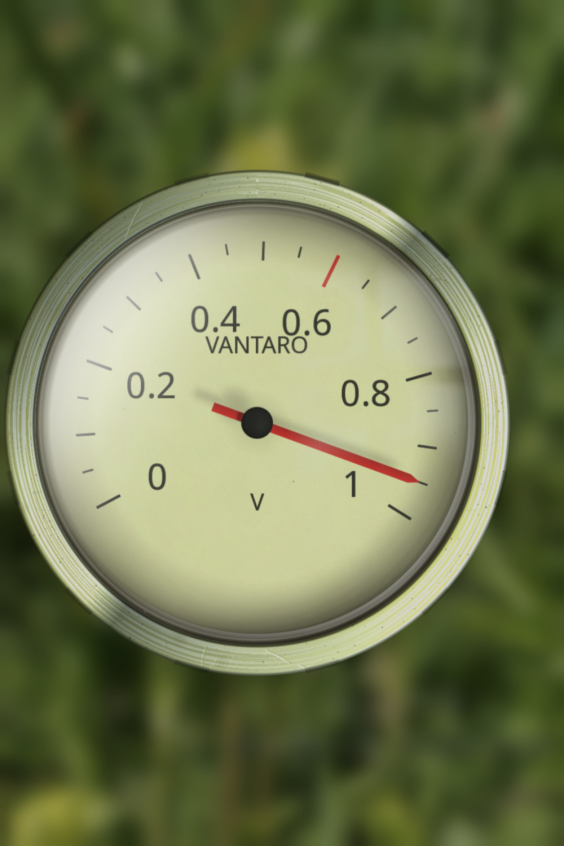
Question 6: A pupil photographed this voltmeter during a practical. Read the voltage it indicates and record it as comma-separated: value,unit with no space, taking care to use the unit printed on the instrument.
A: 0.95,V
